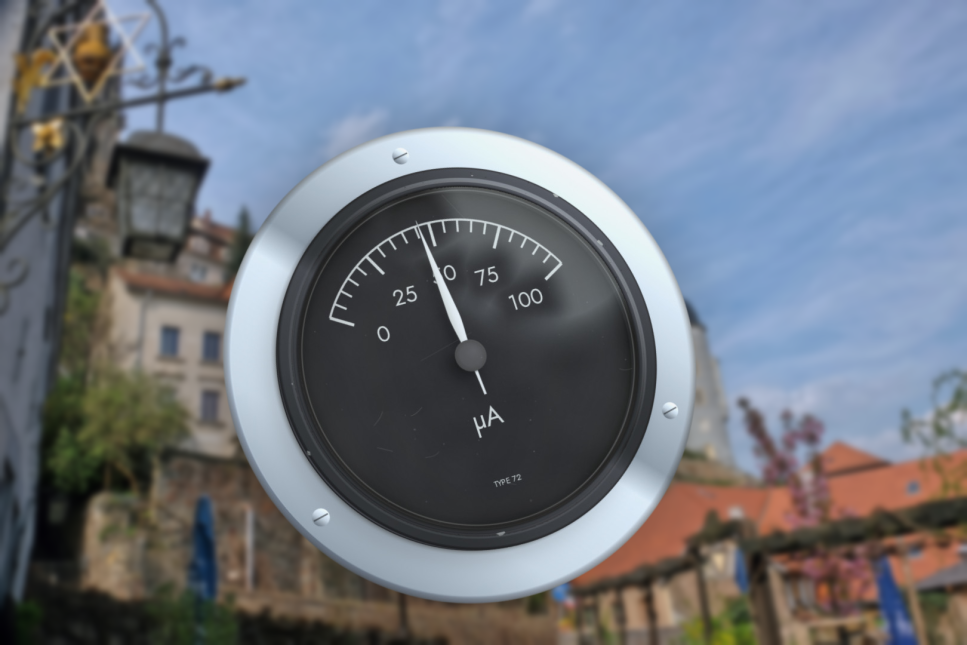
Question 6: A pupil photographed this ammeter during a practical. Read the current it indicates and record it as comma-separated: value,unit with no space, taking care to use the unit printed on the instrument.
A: 45,µA
